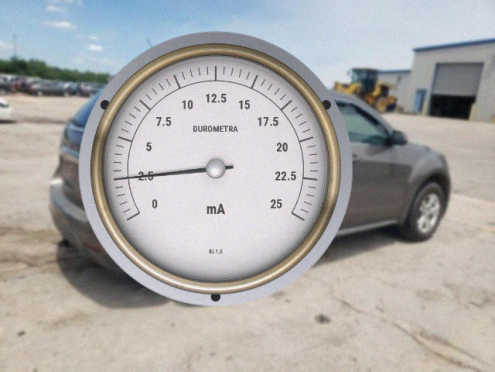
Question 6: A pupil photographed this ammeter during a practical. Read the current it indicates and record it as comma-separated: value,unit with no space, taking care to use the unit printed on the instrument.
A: 2.5,mA
